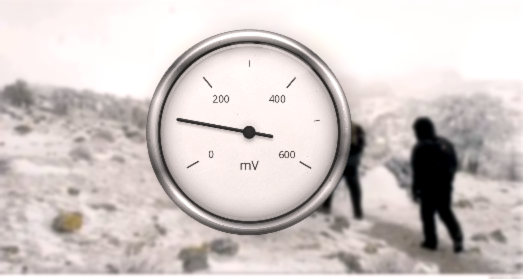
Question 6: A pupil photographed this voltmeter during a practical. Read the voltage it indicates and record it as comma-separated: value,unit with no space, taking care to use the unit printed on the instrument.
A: 100,mV
